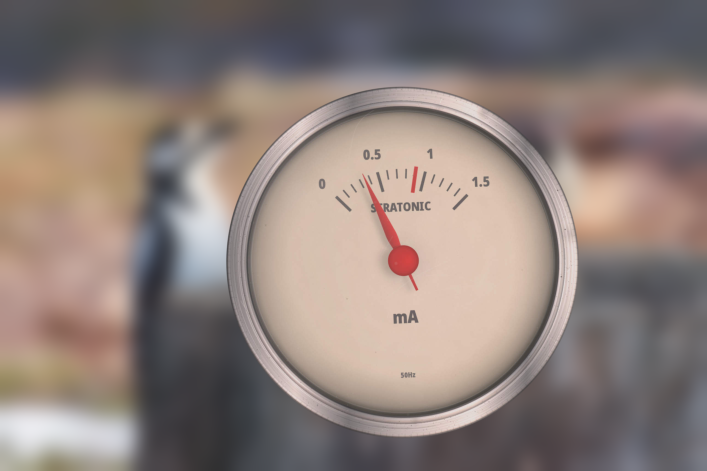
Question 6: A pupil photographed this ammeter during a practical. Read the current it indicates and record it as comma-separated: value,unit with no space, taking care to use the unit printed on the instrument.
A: 0.35,mA
